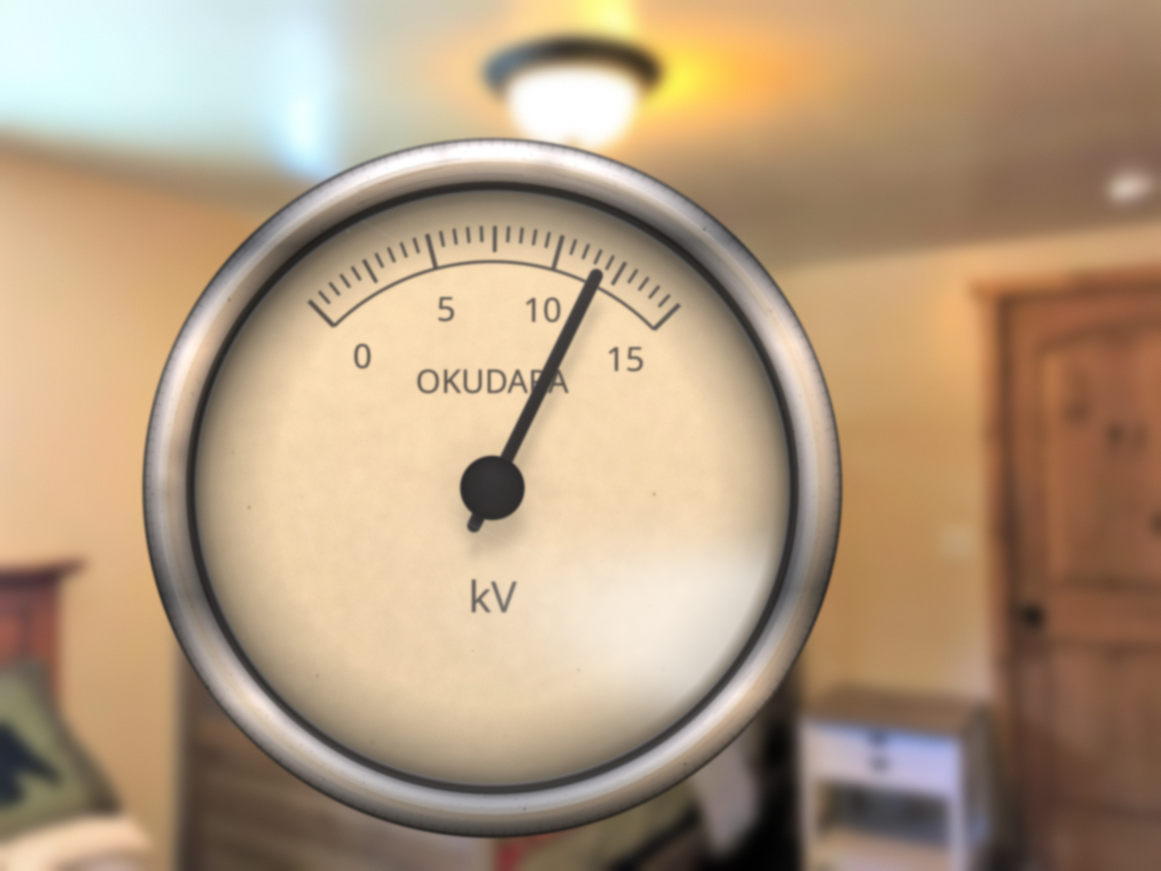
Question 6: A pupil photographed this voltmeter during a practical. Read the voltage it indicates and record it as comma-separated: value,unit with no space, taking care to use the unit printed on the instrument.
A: 11.75,kV
